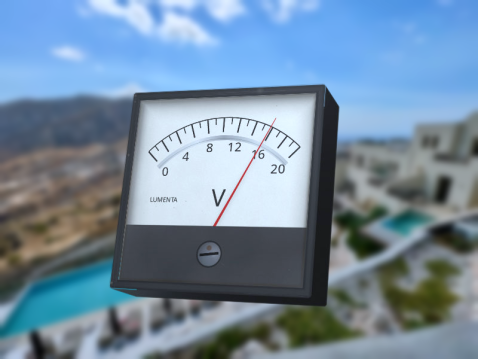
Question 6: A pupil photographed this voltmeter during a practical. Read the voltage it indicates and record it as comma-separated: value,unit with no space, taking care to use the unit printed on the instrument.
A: 16,V
